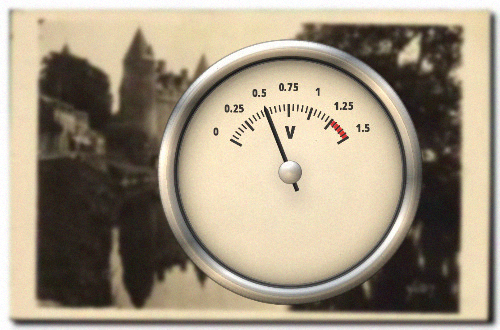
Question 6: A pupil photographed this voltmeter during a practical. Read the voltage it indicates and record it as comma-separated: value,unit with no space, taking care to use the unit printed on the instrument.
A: 0.5,V
